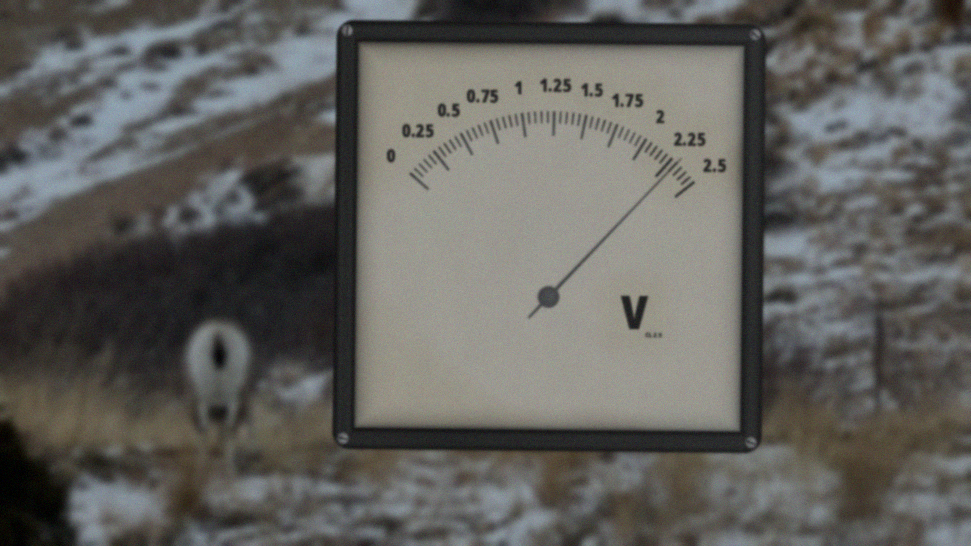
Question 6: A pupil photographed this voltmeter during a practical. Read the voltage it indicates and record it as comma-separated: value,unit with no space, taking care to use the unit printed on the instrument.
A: 2.3,V
